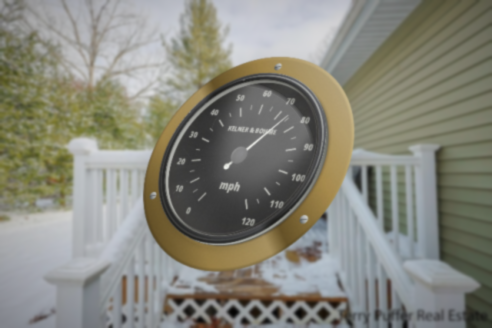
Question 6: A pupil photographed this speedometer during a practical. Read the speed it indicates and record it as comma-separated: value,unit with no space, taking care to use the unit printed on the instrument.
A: 75,mph
